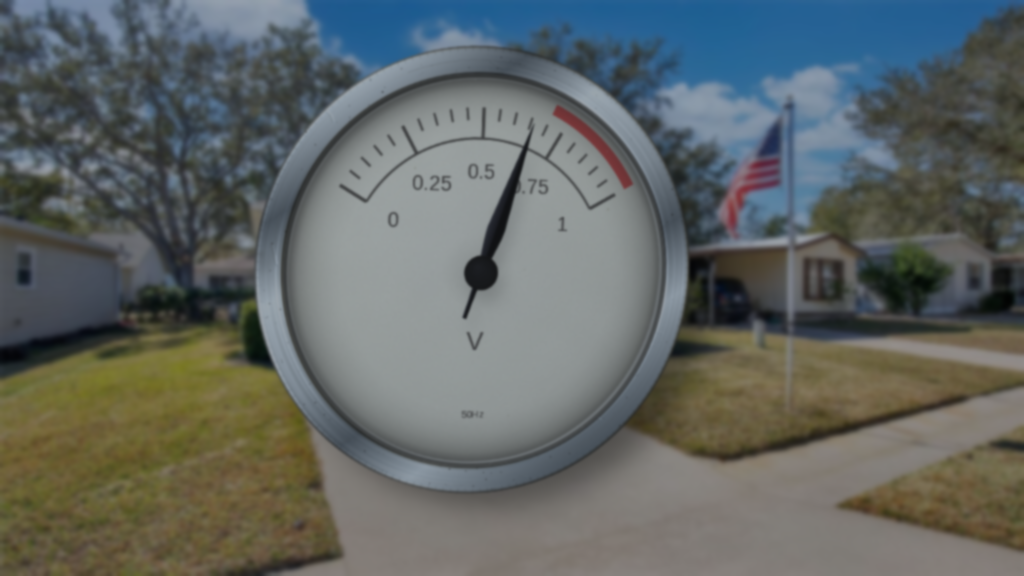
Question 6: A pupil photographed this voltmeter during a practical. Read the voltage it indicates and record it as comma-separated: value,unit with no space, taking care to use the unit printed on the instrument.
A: 0.65,V
